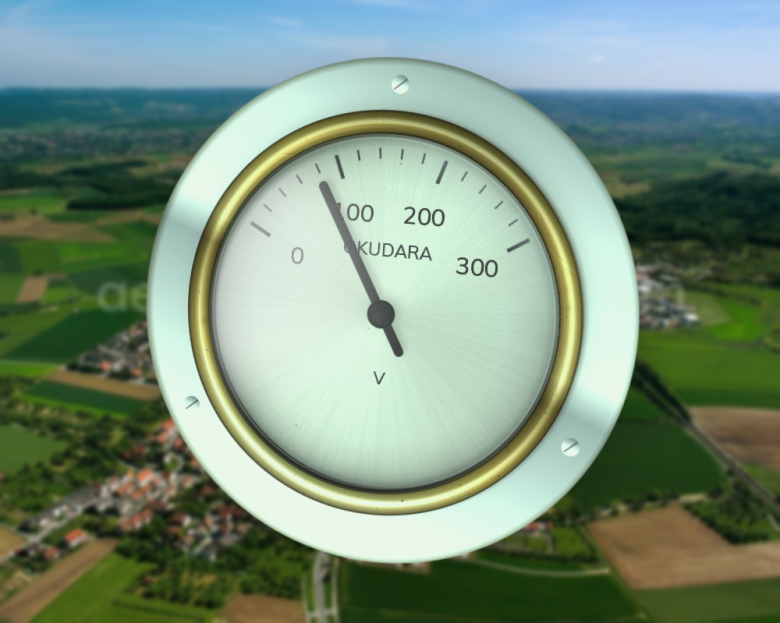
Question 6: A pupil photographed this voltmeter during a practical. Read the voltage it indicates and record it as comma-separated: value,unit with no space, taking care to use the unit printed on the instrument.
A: 80,V
